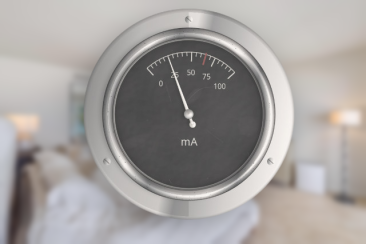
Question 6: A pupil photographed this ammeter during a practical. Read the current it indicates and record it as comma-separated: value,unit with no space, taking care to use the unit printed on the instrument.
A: 25,mA
